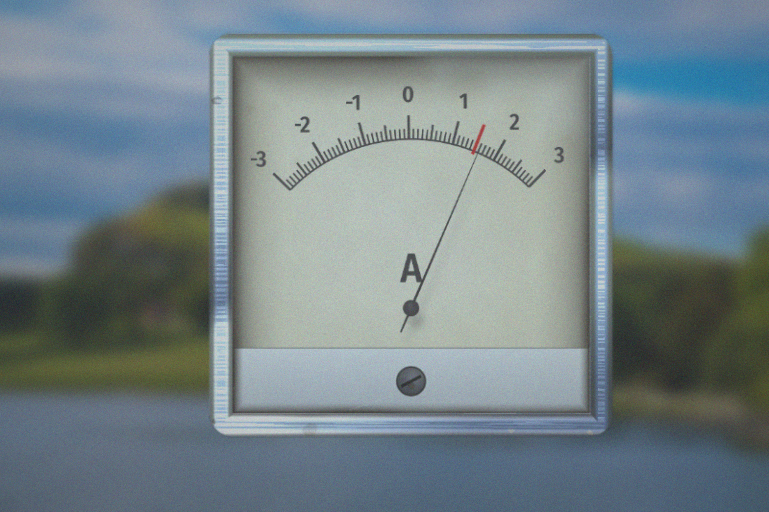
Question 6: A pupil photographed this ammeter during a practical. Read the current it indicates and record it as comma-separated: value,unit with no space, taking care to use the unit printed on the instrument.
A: 1.6,A
